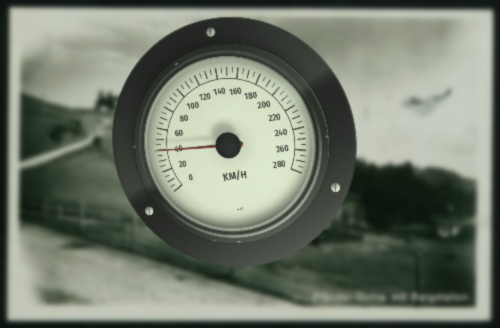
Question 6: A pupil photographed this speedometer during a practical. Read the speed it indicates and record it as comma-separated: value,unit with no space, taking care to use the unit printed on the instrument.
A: 40,km/h
